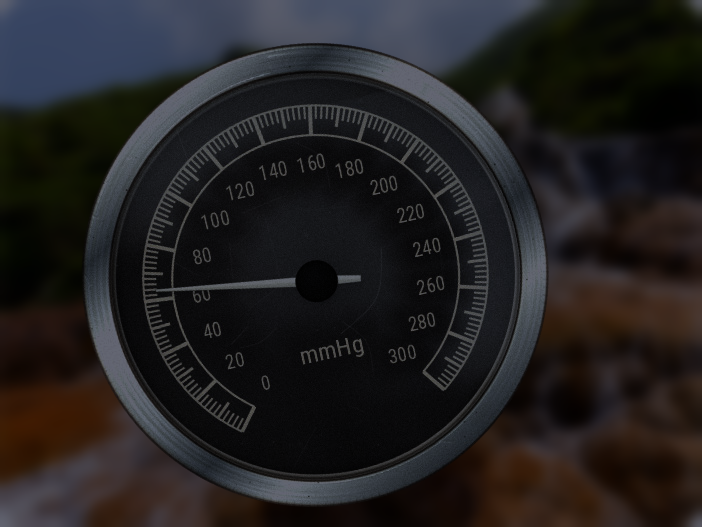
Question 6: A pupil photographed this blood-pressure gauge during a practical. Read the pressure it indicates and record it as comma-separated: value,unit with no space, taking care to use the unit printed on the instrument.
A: 64,mmHg
